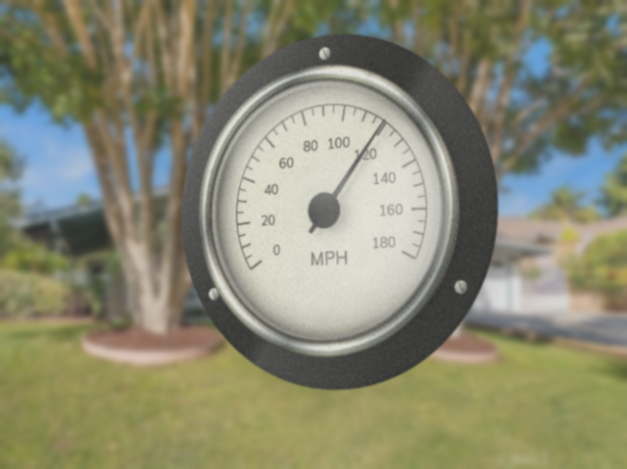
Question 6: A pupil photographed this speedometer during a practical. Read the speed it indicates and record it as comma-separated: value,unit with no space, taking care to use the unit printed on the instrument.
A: 120,mph
